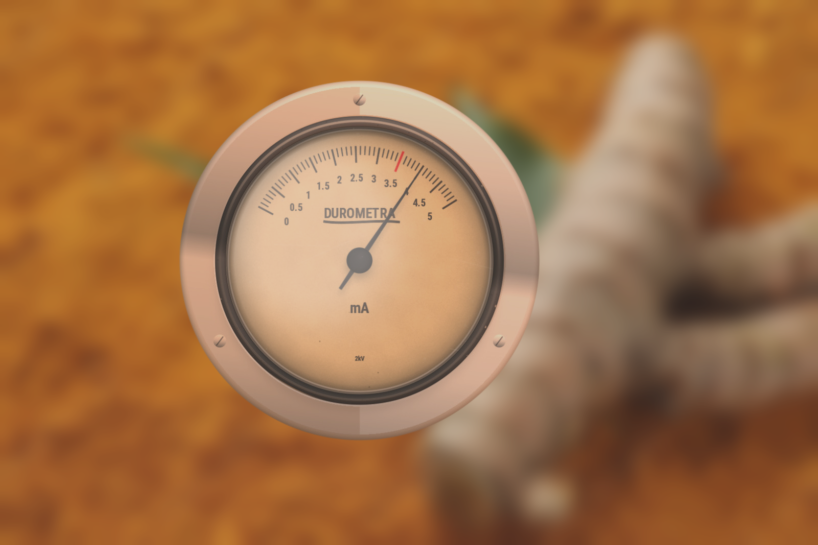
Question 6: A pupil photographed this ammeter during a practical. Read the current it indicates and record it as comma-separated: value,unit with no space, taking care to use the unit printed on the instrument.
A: 4,mA
